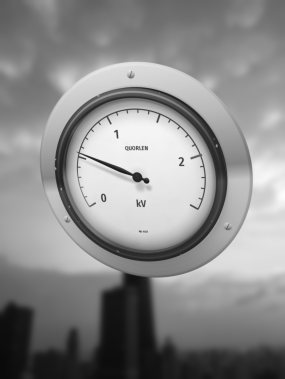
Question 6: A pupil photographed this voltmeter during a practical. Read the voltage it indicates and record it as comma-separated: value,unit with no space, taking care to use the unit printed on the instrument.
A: 0.55,kV
